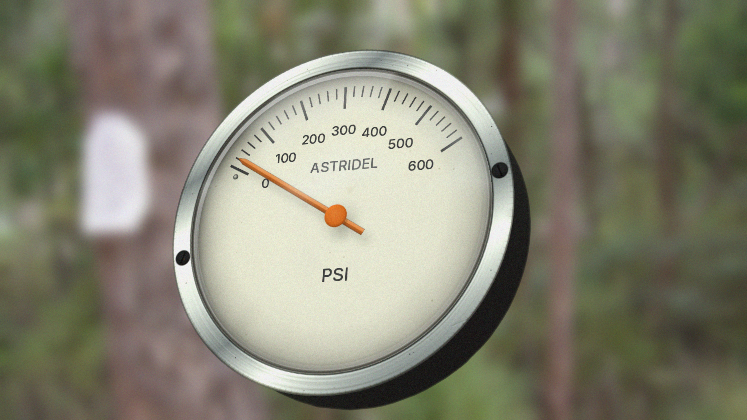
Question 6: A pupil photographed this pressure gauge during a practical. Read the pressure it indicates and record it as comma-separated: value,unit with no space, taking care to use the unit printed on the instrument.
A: 20,psi
